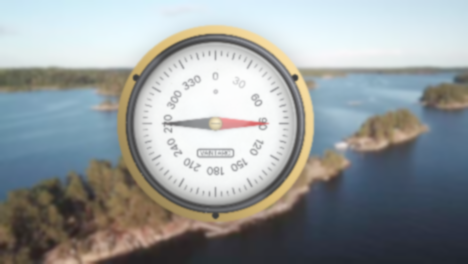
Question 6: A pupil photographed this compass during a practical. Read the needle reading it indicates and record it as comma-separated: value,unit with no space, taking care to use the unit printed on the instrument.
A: 90,°
